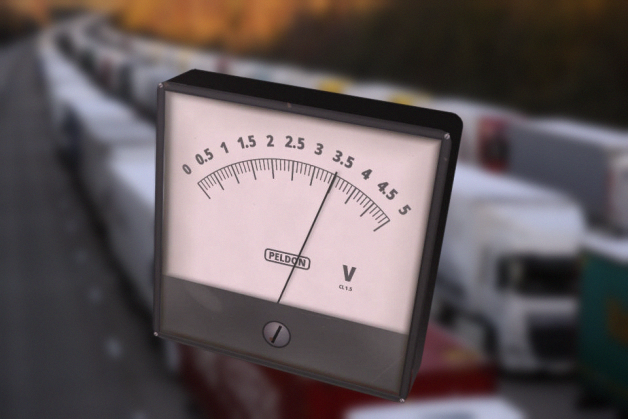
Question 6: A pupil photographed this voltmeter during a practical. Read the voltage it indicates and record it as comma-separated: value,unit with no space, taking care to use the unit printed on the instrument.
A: 3.5,V
